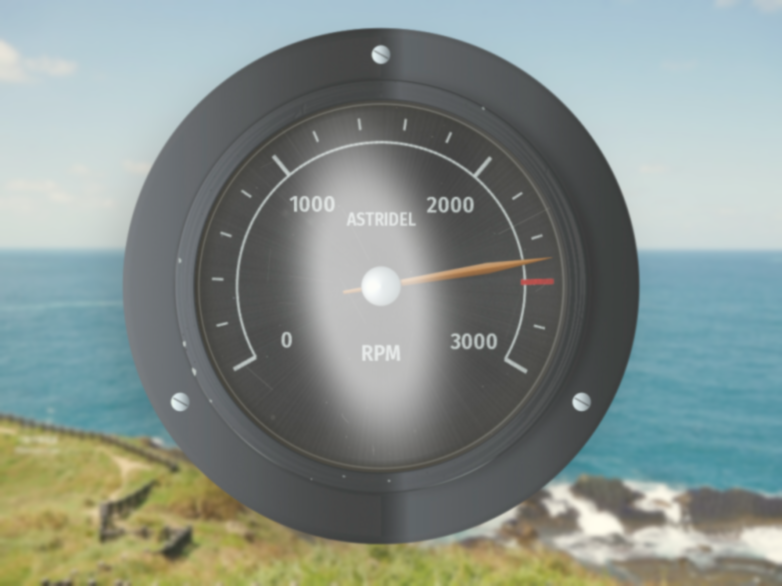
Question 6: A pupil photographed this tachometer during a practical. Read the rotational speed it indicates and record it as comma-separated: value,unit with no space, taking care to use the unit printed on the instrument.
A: 2500,rpm
